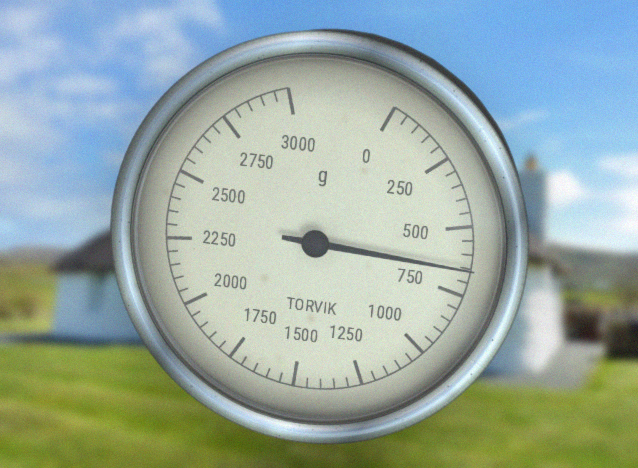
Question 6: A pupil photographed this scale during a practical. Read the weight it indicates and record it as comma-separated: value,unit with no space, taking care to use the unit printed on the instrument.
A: 650,g
